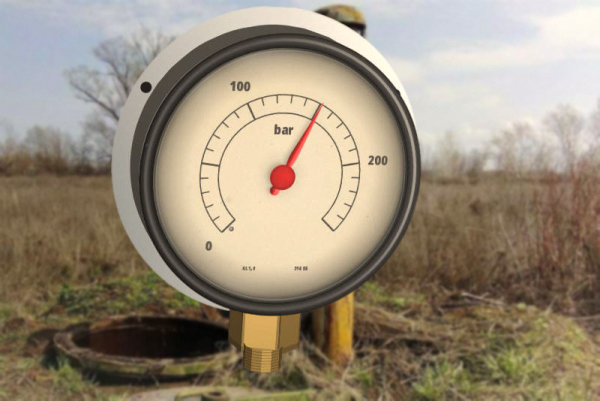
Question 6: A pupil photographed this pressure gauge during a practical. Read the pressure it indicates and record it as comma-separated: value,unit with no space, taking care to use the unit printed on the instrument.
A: 150,bar
